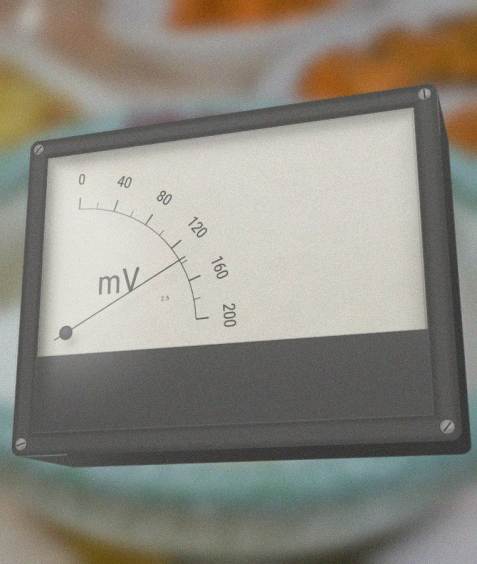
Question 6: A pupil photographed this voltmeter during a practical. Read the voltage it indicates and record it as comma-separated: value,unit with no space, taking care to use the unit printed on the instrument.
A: 140,mV
